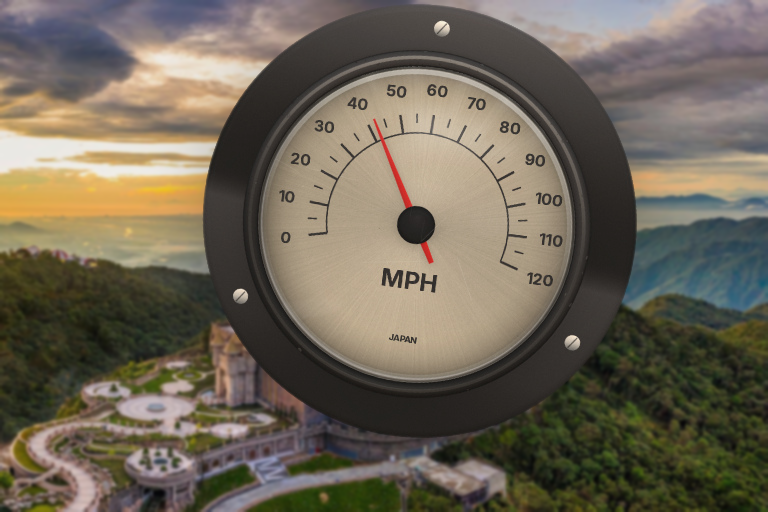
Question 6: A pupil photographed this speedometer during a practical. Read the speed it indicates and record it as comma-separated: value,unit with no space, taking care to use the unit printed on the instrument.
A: 42.5,mph
